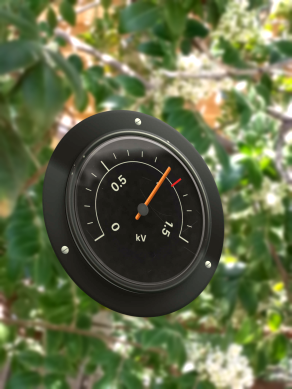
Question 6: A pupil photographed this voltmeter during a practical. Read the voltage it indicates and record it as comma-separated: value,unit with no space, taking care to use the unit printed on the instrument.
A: 1,kV
